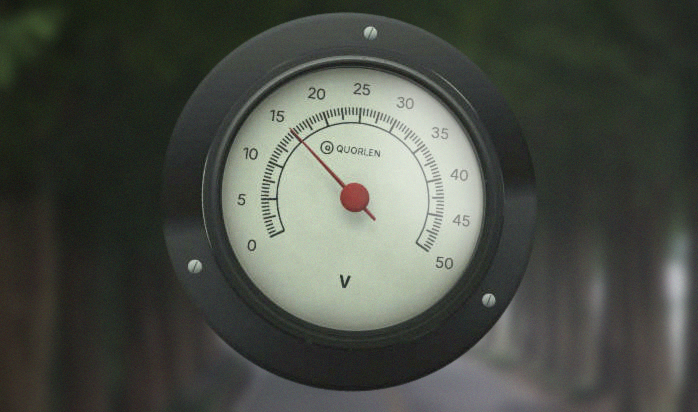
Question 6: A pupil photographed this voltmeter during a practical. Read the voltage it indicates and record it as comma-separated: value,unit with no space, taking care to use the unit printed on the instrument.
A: 15,V
